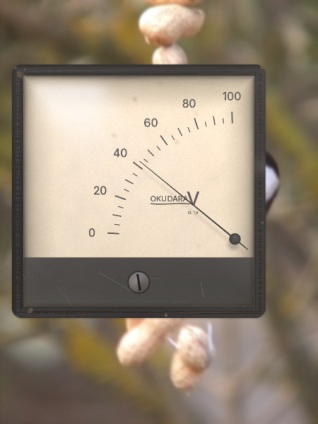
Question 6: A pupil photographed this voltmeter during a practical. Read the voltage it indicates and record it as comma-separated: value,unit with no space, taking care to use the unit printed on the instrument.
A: 42.5,V
